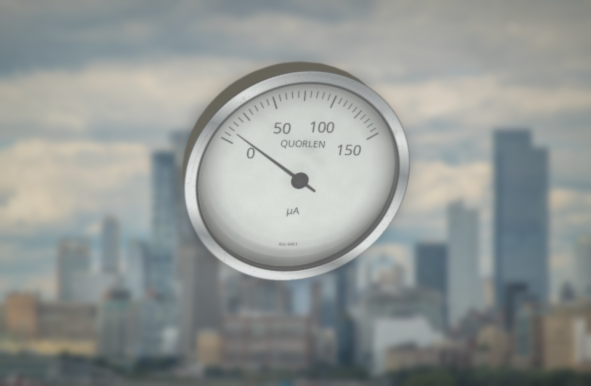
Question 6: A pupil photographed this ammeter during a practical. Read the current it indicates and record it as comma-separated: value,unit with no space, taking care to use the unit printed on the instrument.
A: 10,µA
